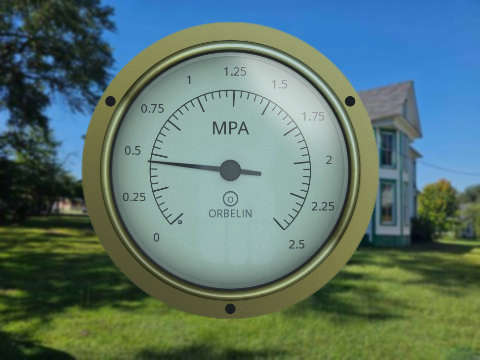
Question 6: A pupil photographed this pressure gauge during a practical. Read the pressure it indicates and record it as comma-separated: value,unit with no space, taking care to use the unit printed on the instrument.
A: 0.45,MPa
